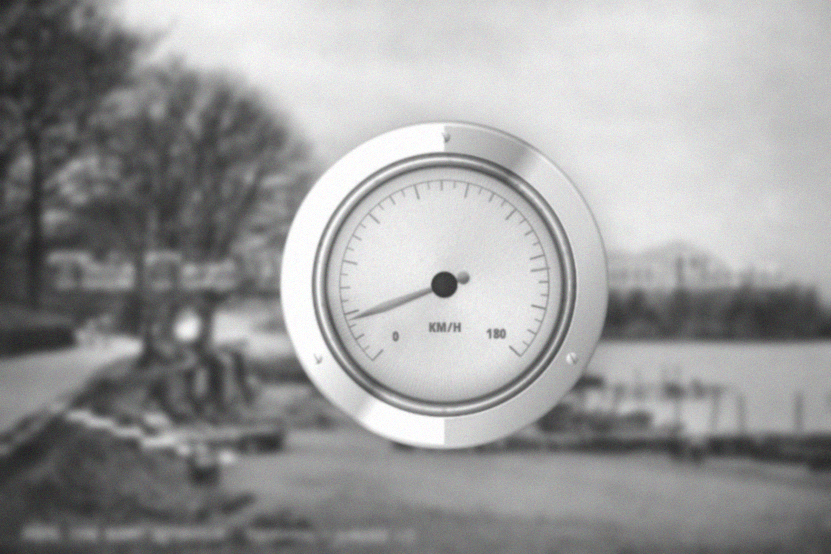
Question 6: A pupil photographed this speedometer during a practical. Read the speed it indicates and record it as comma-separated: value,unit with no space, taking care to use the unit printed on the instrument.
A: 17.5,km/h
